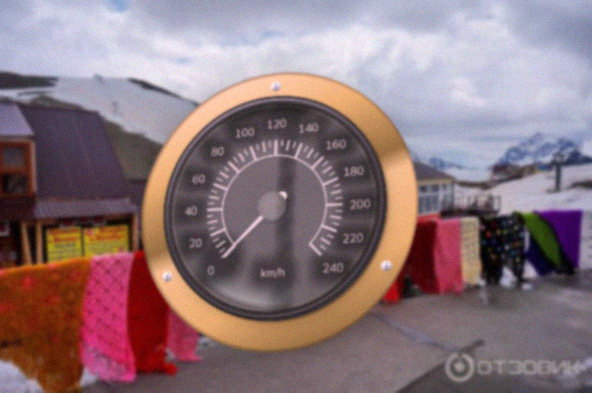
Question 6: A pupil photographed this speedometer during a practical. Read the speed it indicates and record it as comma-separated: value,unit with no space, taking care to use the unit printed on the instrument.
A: 0,km/h
